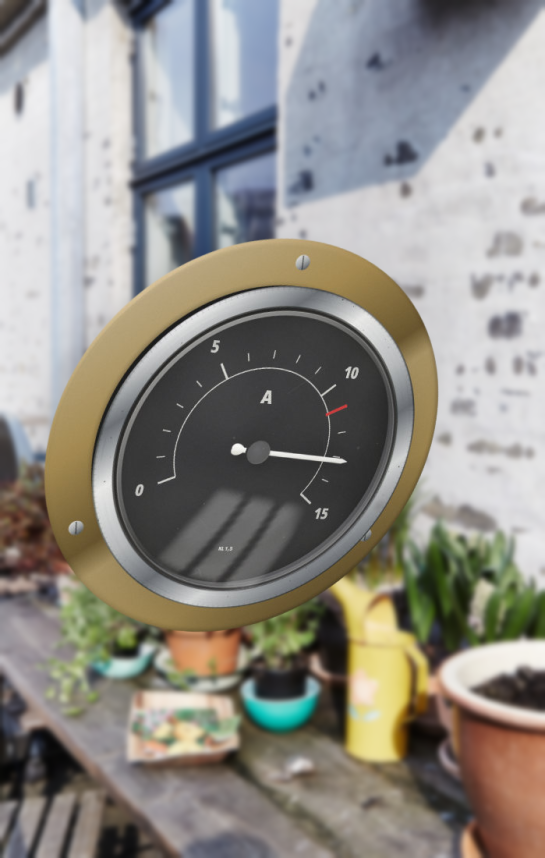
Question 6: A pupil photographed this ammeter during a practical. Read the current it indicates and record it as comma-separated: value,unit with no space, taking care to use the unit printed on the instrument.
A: 13,A
